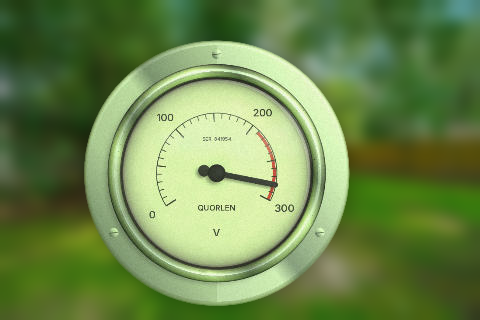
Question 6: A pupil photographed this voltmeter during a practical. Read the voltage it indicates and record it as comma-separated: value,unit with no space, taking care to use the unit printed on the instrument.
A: 280,V
